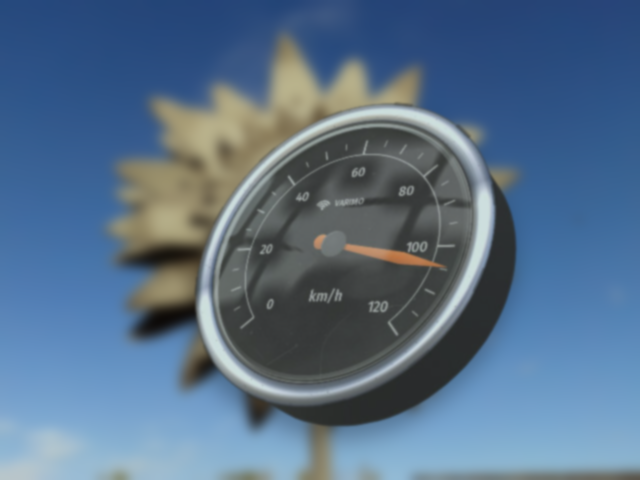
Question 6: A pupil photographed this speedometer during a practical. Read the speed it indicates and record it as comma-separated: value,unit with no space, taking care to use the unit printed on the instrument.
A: 105,km/h
